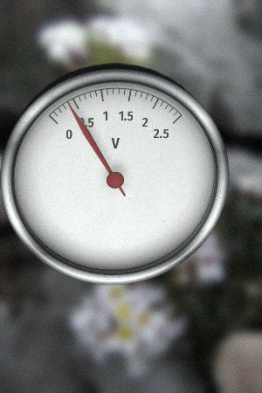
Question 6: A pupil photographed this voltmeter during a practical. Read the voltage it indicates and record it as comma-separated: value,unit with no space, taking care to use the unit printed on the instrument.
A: 0.4,V
